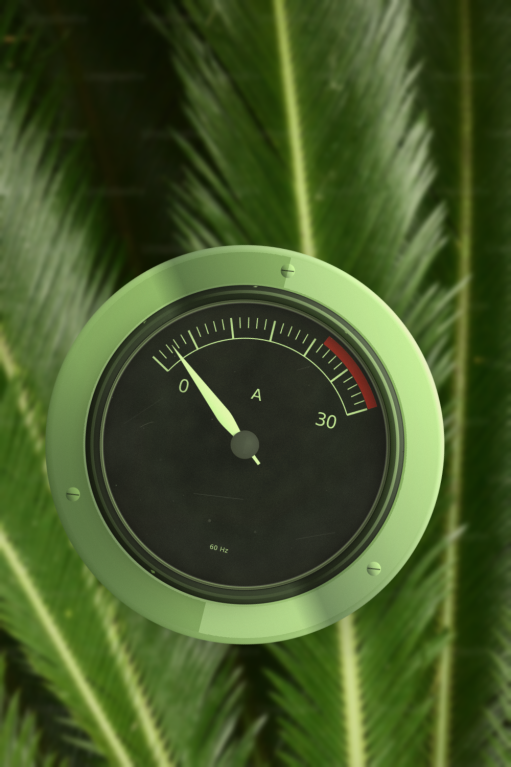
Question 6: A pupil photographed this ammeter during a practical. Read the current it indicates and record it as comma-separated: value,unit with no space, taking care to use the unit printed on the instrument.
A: 2.5,A
